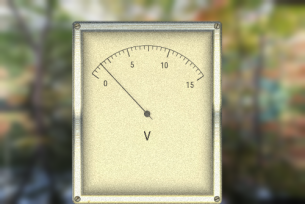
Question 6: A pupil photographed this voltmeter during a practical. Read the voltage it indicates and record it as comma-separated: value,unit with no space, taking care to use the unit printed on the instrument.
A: 1.5,V
